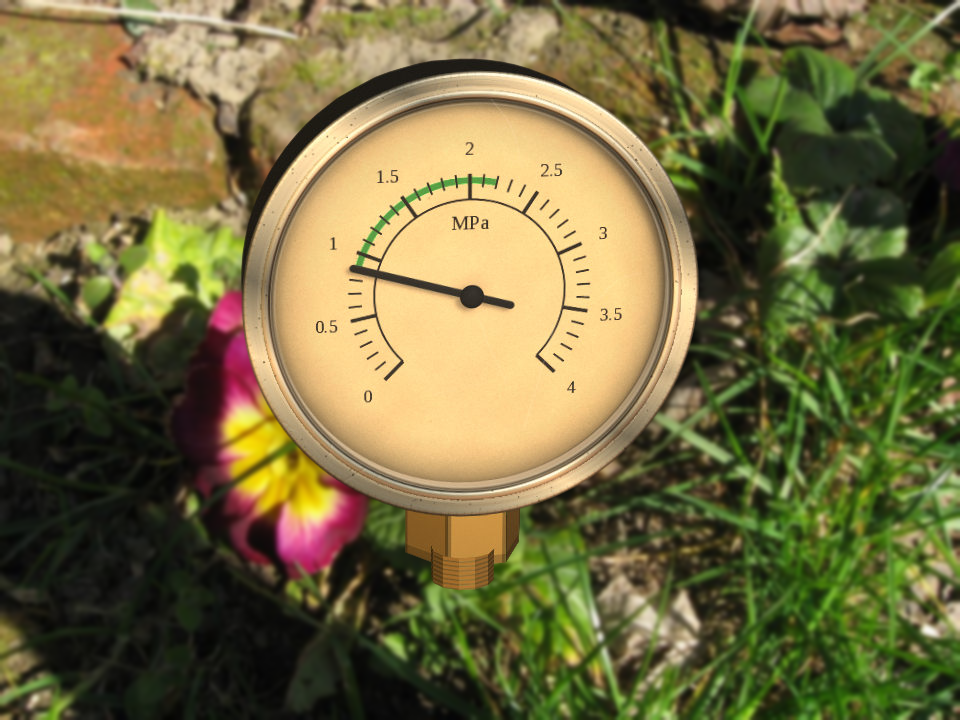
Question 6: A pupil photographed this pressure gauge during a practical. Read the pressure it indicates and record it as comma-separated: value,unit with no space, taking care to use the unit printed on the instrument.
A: 0.9,MPa
